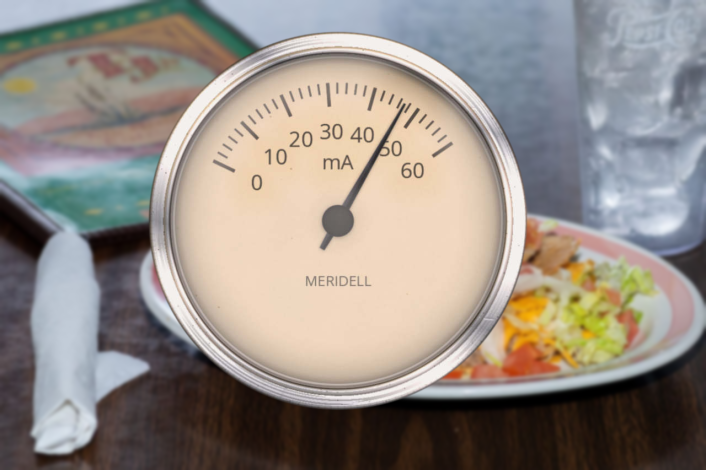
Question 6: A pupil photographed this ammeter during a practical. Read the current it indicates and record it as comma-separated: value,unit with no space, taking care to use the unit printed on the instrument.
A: 47,mA
